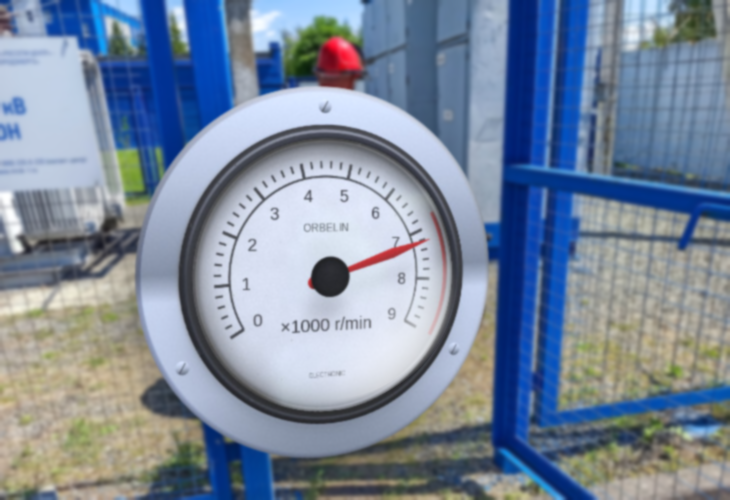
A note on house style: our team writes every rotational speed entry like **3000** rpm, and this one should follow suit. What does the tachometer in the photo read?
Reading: **7200** rpm
